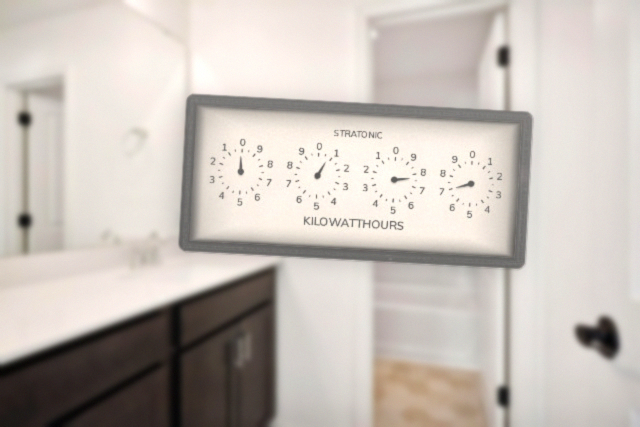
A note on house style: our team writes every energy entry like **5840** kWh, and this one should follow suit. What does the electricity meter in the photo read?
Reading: **77** kWh
